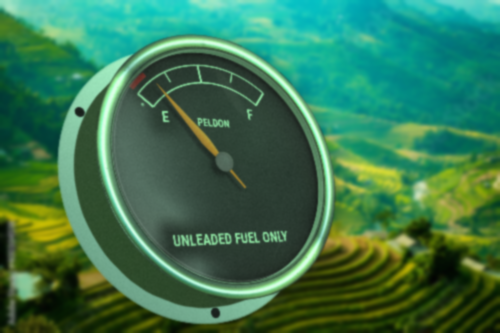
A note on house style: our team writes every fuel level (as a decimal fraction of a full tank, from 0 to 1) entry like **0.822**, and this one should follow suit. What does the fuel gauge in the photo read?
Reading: **0.125**
